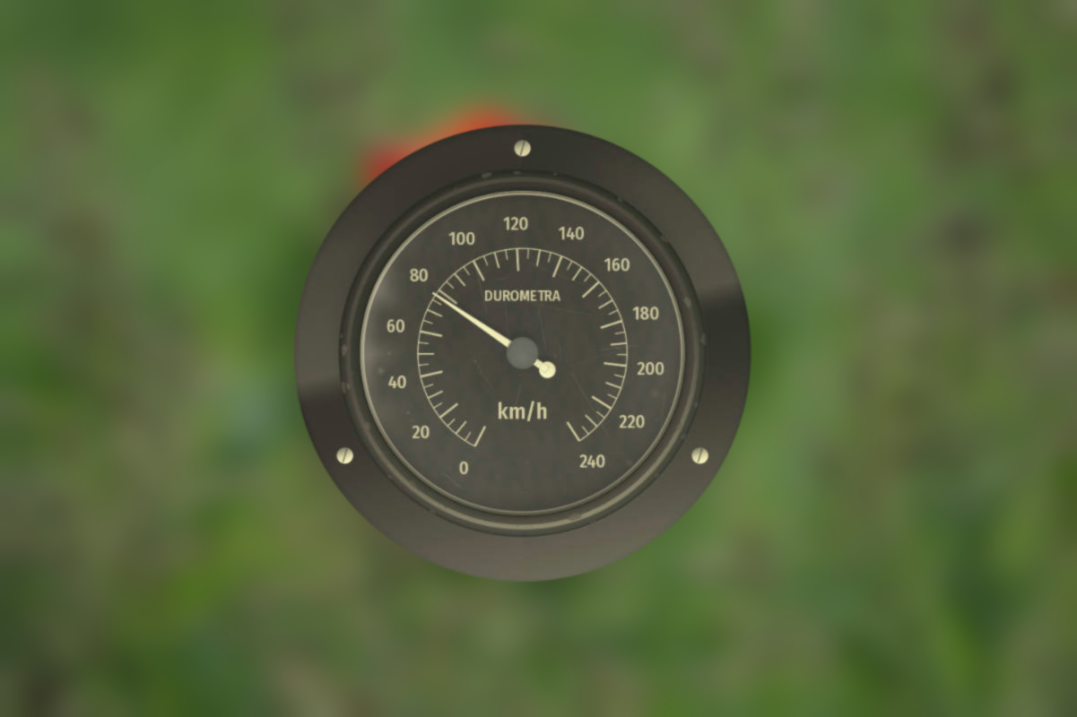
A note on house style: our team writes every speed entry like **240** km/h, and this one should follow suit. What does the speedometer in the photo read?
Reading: **77.5** km/h
